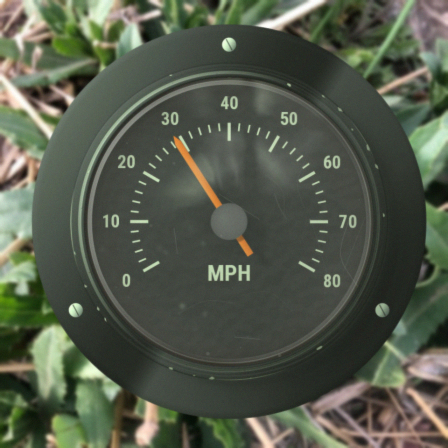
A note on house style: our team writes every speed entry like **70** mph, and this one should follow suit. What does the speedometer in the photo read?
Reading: **29** mph
